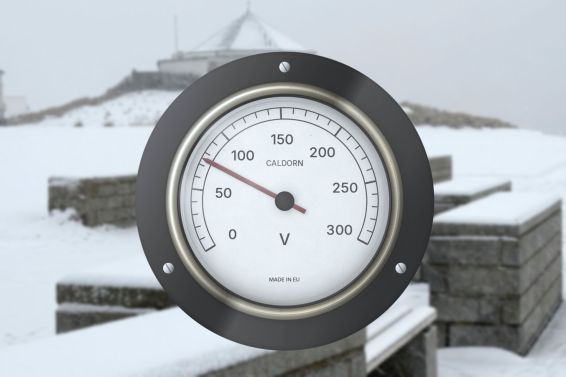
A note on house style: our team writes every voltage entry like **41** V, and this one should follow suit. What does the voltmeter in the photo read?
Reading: **75** V
